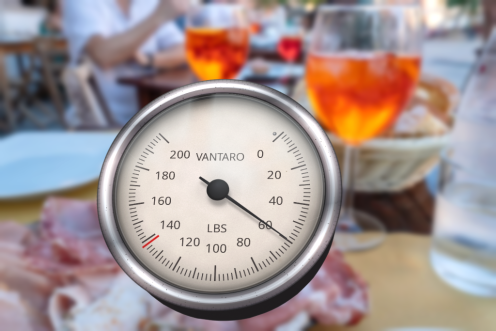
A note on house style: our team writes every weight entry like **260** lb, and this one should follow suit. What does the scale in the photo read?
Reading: **60** lb
